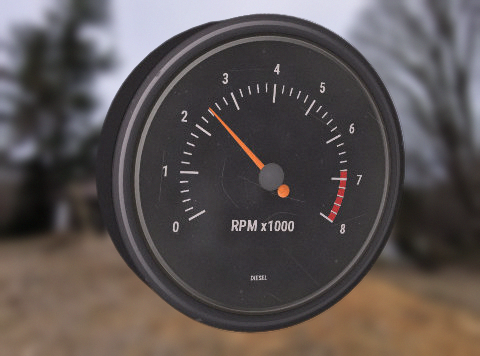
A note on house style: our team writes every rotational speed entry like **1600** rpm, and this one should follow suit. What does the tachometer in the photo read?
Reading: **2400** rpm
